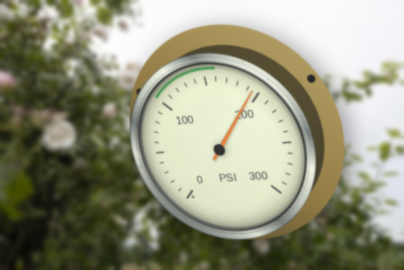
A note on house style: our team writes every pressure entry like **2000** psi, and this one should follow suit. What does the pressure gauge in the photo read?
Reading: **195** psi
